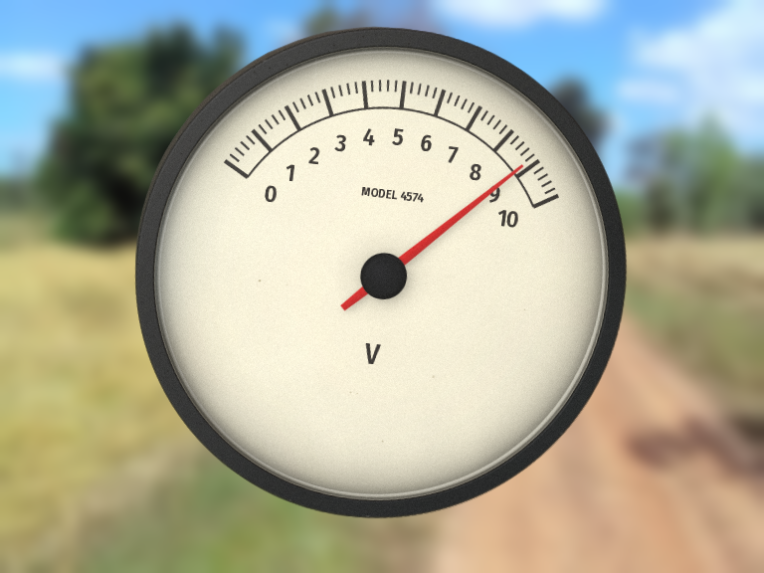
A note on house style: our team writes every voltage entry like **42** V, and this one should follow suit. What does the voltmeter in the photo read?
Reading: **8.8** V
